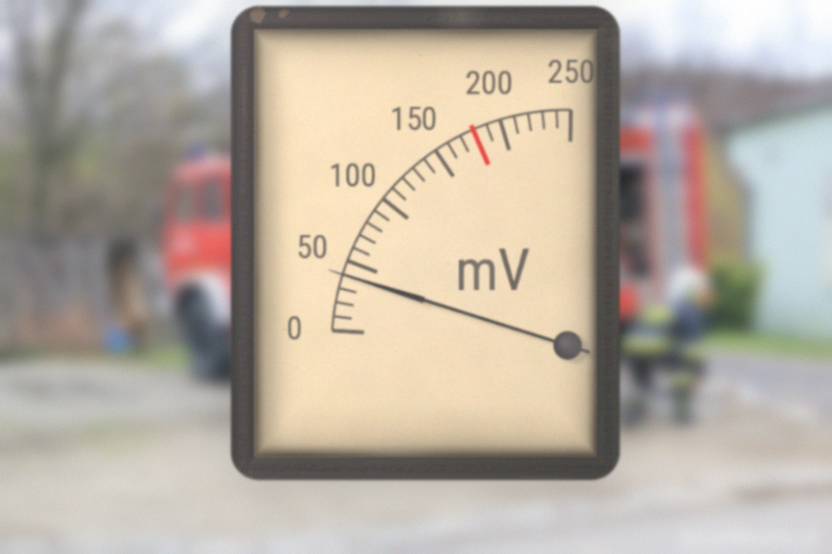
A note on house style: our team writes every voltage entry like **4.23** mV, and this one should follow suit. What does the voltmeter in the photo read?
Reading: **40** mV
